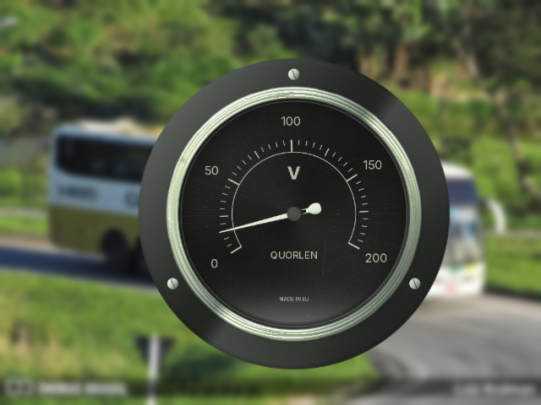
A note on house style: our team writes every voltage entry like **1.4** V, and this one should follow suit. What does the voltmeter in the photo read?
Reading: **15** V
